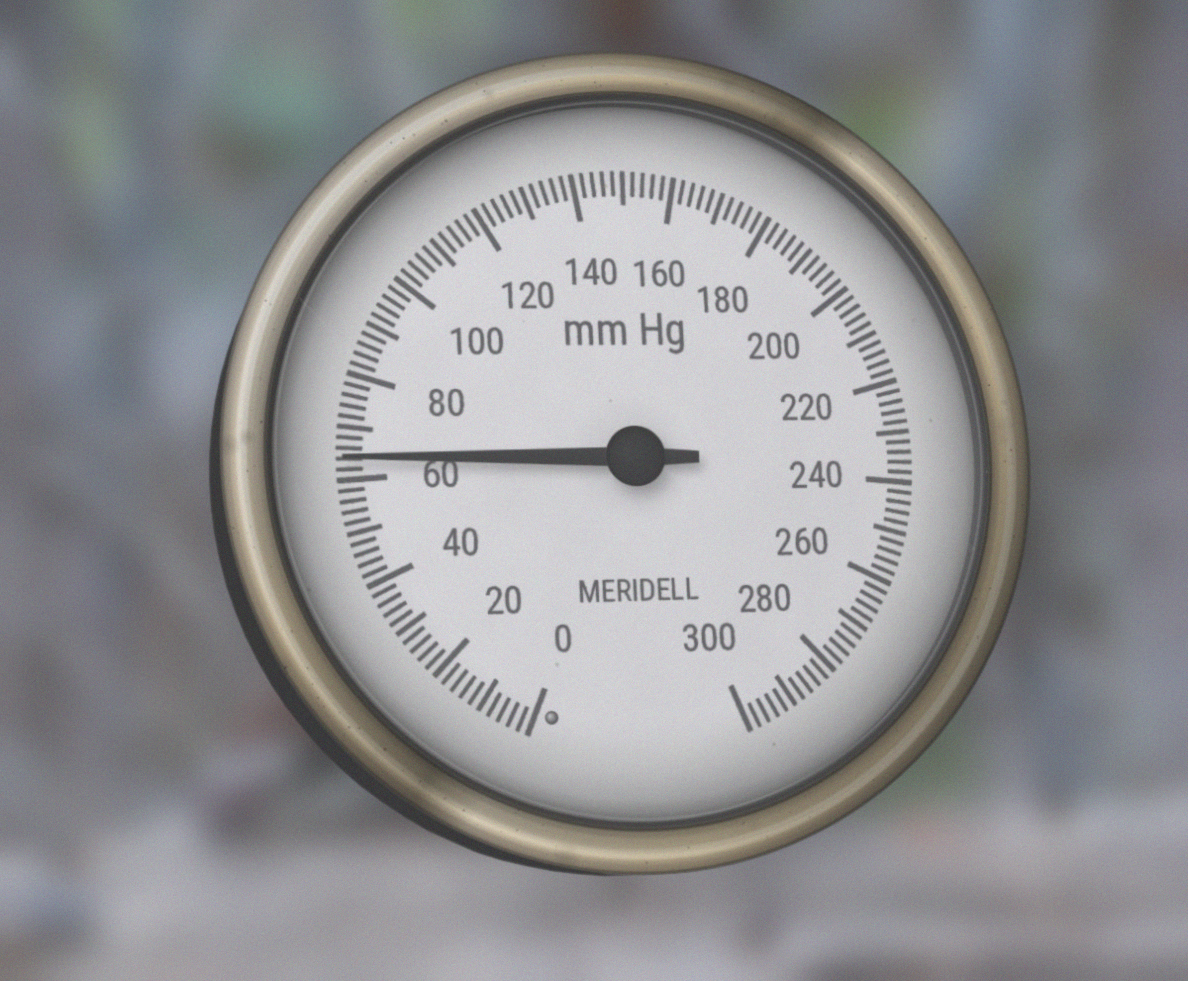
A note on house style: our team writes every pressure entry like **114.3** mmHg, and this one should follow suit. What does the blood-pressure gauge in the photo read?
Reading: **64** mmHg
